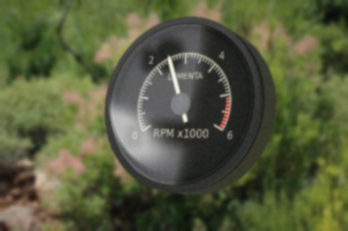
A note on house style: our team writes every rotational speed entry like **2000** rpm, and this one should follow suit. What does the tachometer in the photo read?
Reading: **2500** rpm
